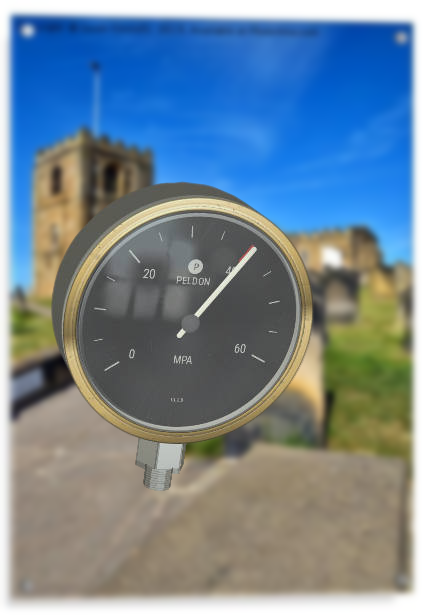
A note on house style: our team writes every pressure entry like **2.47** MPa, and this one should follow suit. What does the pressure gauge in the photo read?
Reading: **40** MPa
